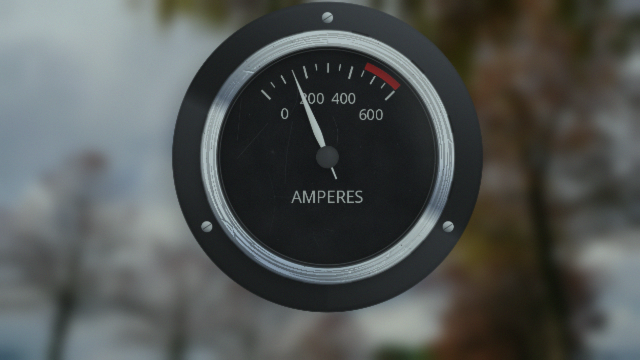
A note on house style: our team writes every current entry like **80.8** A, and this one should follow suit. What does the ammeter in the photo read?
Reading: **150** A
